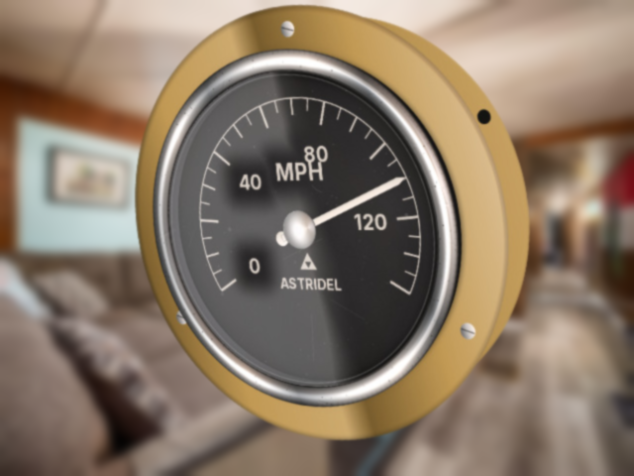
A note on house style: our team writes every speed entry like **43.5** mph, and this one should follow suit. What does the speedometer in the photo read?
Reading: **110** mph
